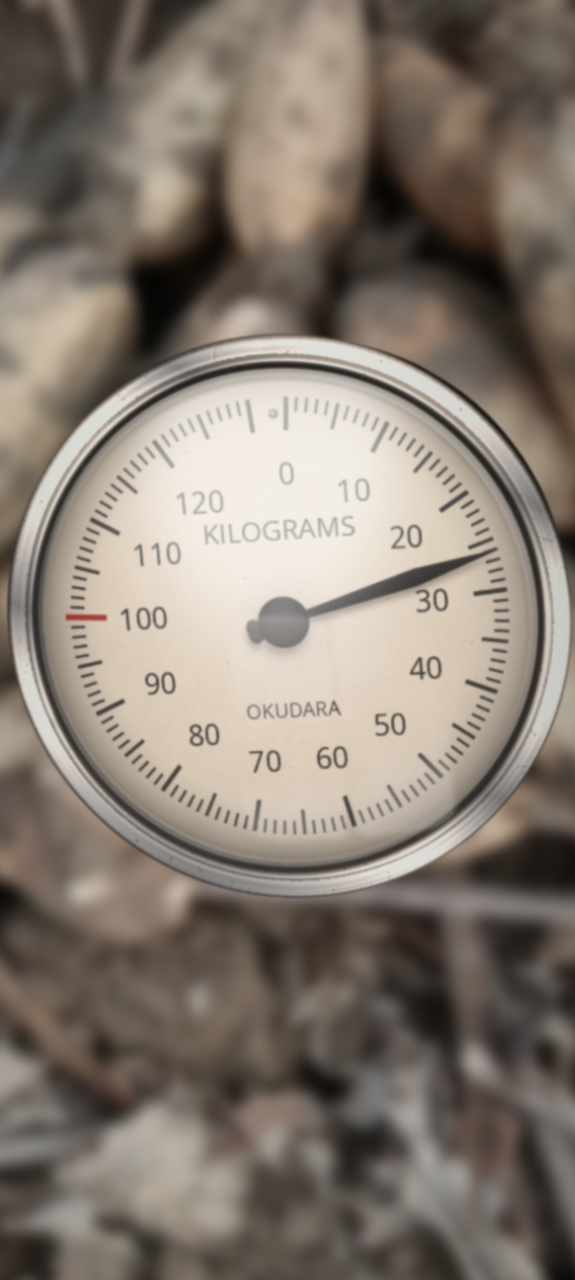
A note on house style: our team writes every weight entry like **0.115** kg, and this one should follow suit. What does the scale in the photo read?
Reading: **26** kg
